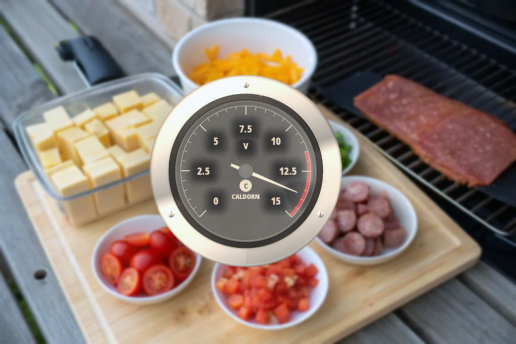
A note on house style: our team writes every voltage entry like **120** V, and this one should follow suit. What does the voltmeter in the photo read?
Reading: **13.75** V
